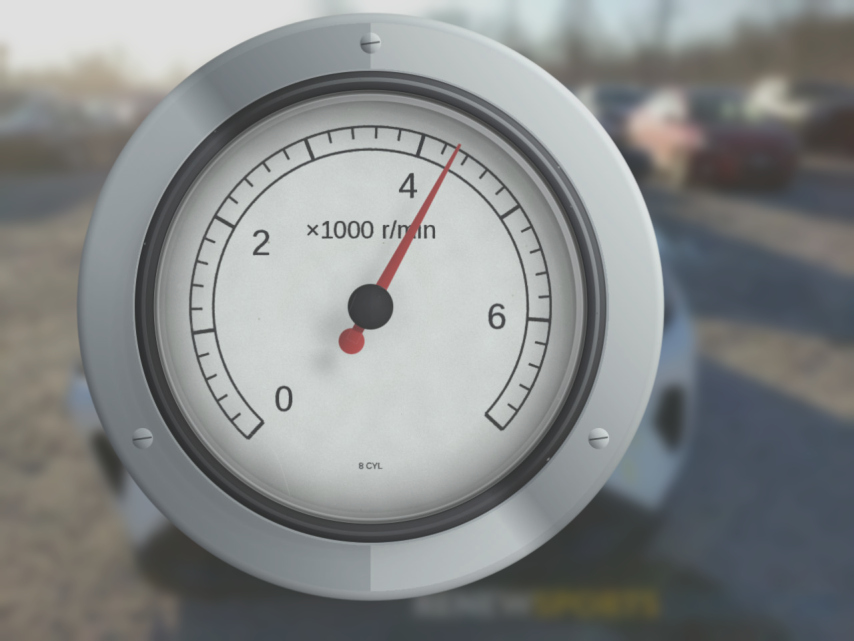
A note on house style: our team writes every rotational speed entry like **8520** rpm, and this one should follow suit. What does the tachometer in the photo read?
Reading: **4300** rpm
